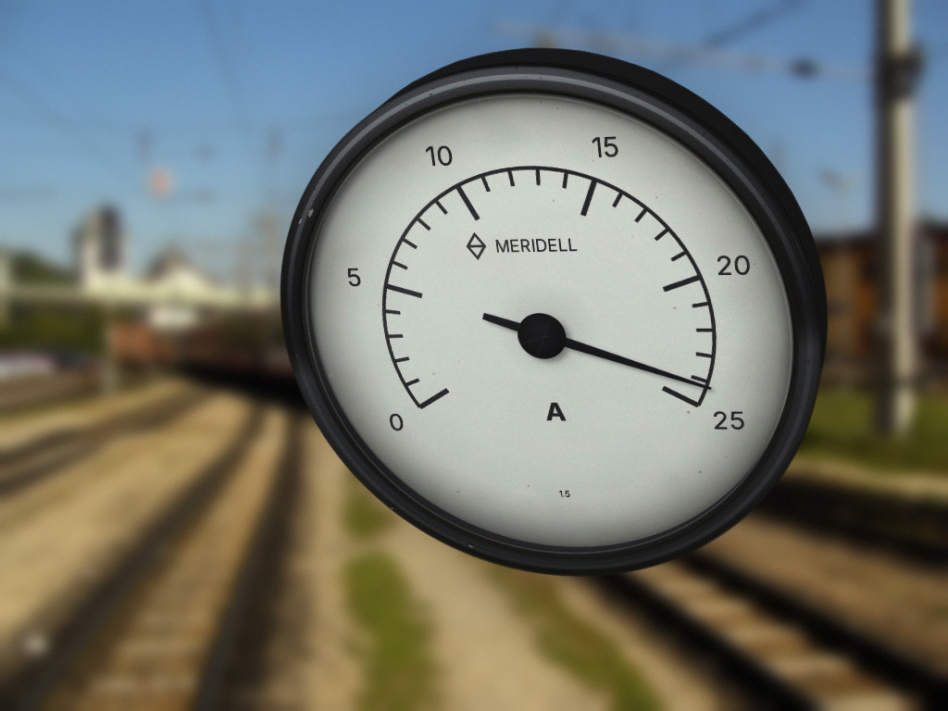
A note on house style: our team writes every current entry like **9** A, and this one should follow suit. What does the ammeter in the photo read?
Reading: **24** A
